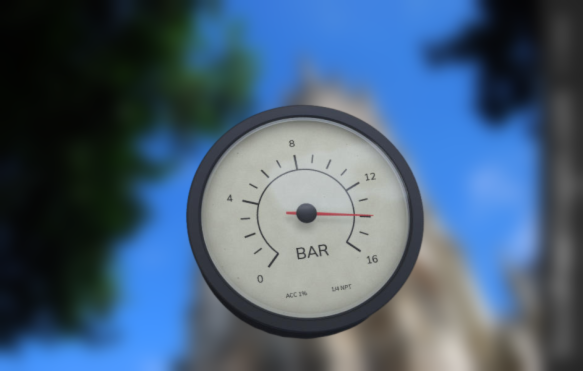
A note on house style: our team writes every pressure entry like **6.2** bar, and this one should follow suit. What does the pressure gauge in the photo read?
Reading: **14** bar
